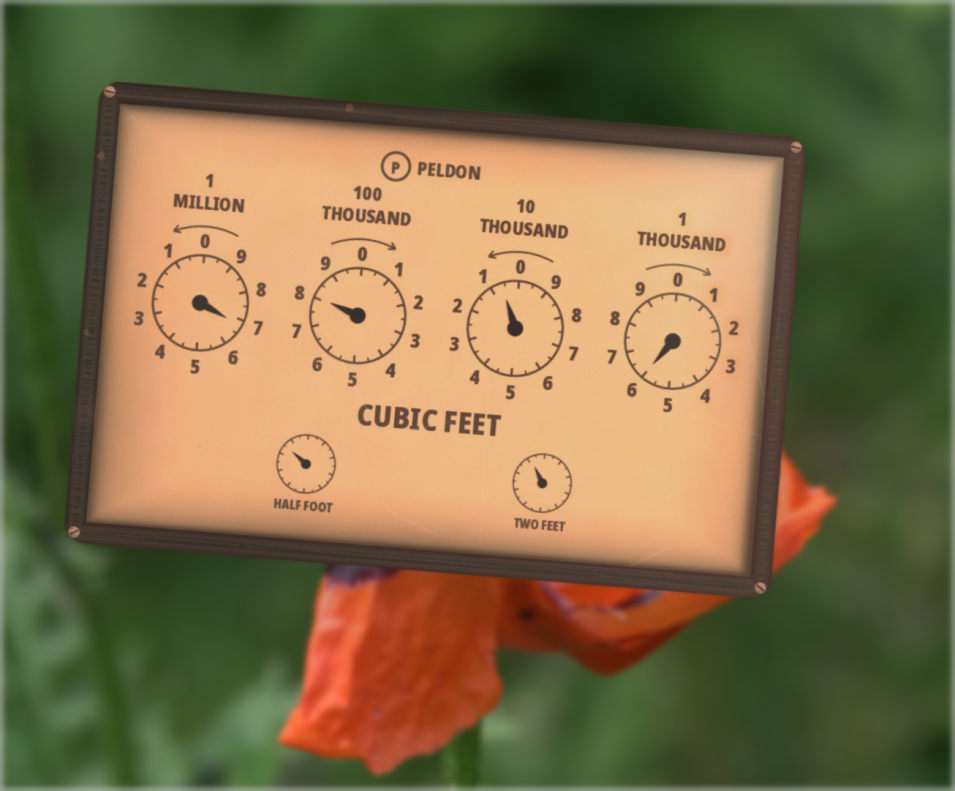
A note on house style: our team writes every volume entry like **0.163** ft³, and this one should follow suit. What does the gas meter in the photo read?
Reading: **680600** ft³
